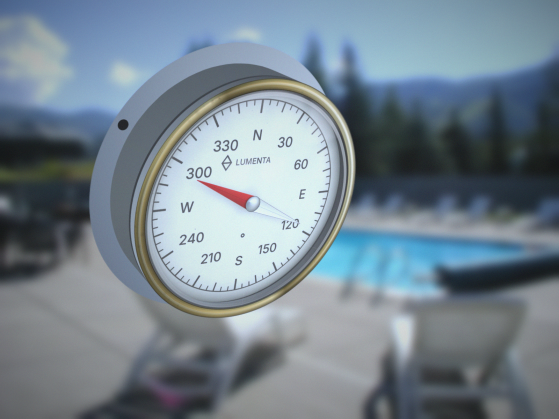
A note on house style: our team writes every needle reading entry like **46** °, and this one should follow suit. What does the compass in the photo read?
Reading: **295** °
